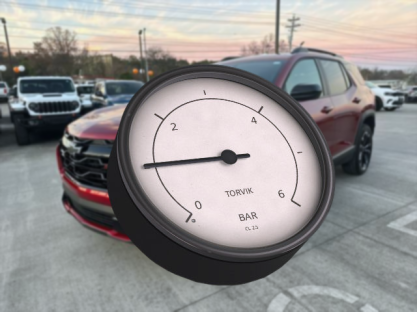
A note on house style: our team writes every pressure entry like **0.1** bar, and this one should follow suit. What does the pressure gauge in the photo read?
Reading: **1** bar
